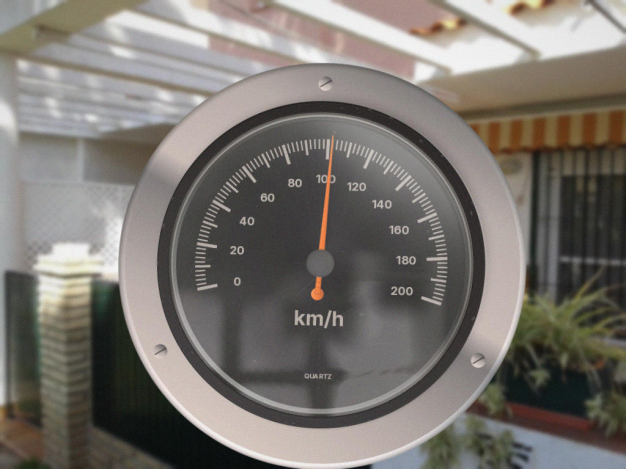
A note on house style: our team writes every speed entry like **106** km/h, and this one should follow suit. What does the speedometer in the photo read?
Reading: **102** km/h
